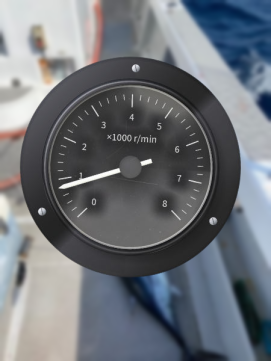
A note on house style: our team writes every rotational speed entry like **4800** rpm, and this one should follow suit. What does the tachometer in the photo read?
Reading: **800** rpm
